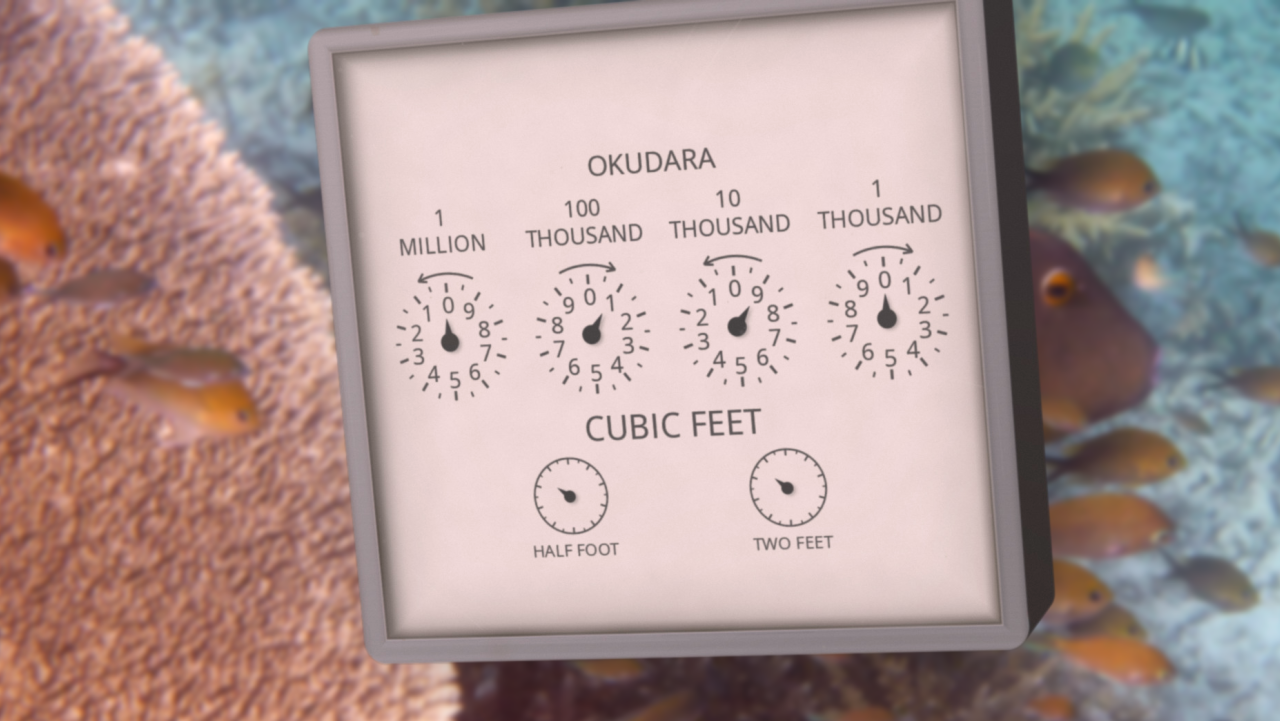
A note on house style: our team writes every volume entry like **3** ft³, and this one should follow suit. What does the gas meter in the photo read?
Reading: **9000** ft³
